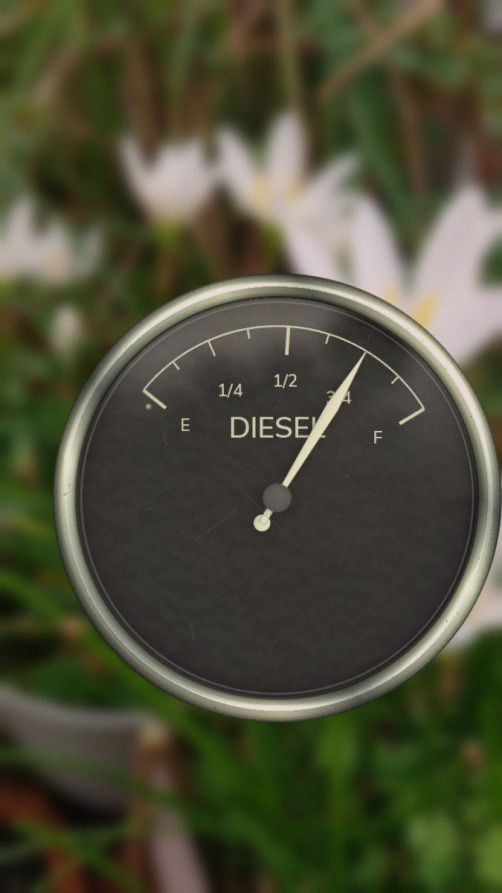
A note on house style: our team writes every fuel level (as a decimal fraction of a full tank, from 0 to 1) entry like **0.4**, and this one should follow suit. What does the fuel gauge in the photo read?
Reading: **0.75**
